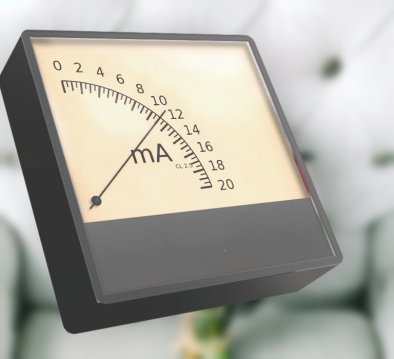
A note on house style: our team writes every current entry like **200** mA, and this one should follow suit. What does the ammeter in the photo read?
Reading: **11** mA
